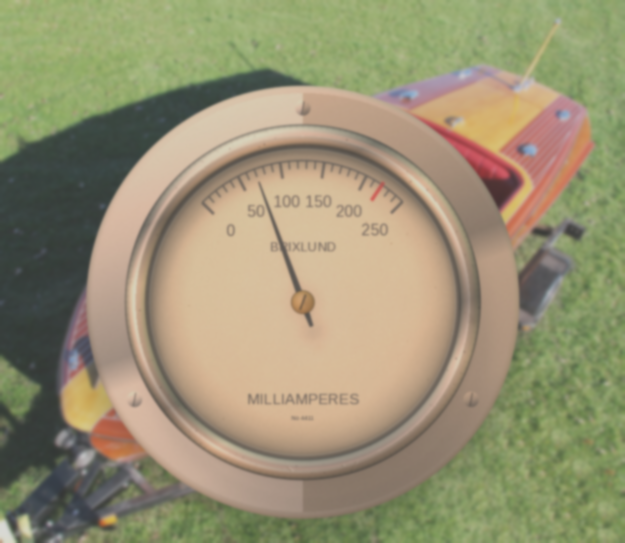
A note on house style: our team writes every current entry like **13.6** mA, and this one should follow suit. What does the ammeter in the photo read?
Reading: **70** mA
